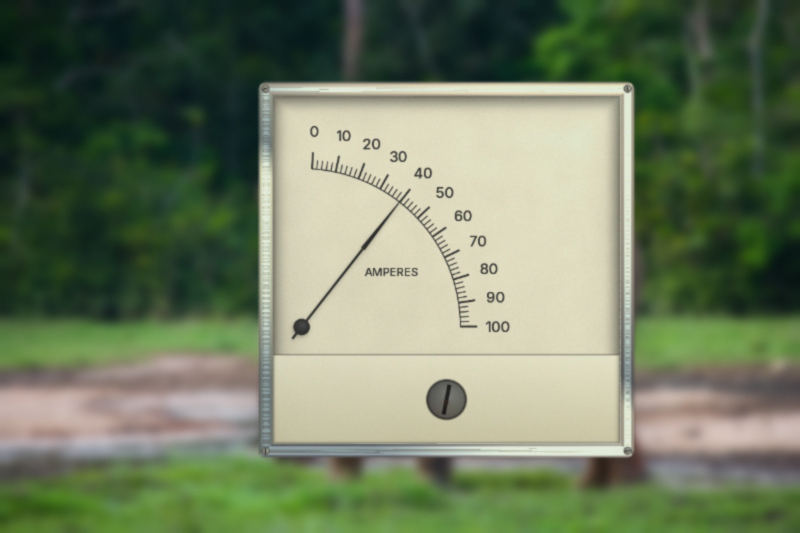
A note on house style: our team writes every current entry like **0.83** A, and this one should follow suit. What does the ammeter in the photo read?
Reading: **40** A
